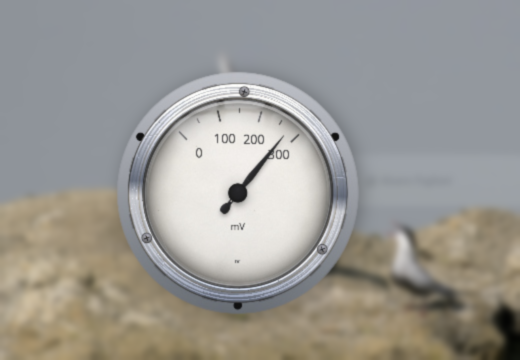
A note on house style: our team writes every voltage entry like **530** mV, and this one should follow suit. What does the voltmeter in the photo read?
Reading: **275** mV
